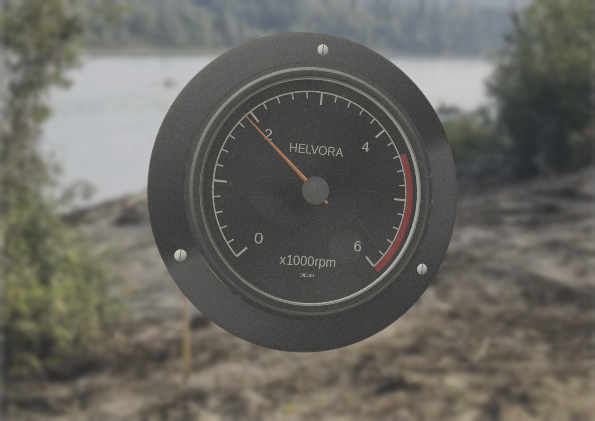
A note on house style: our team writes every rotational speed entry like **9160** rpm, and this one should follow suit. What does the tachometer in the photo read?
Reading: **1900** rpm
